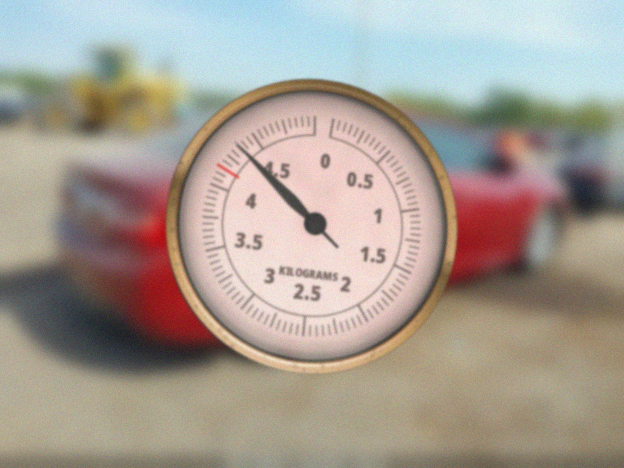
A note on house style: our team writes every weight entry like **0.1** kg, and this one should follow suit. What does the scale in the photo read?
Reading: **4.35** kg
